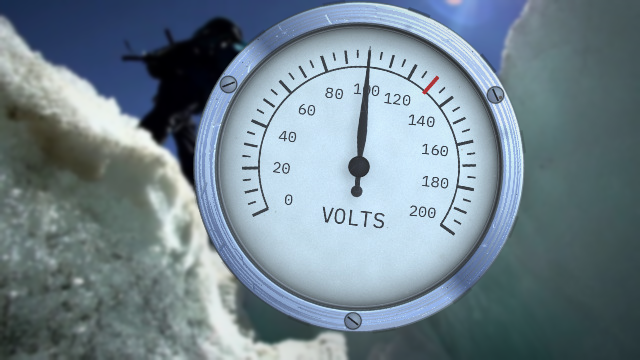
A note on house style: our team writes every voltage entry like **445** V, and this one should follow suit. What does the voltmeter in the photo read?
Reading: **100** V
